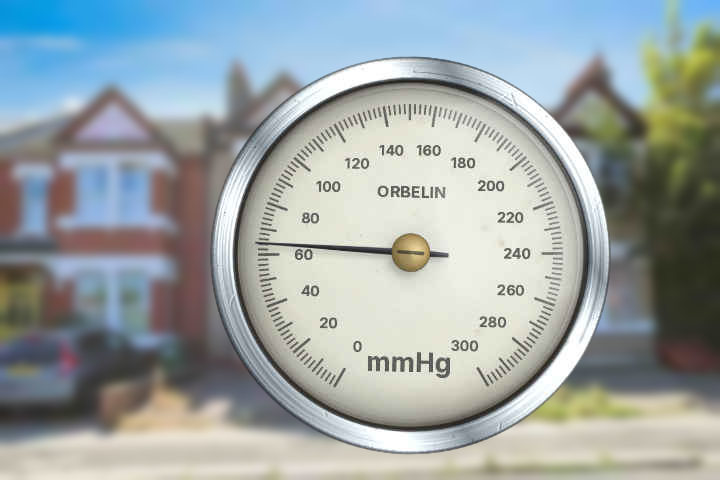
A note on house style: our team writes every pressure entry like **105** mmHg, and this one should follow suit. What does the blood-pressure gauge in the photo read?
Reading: **64** mmHg
